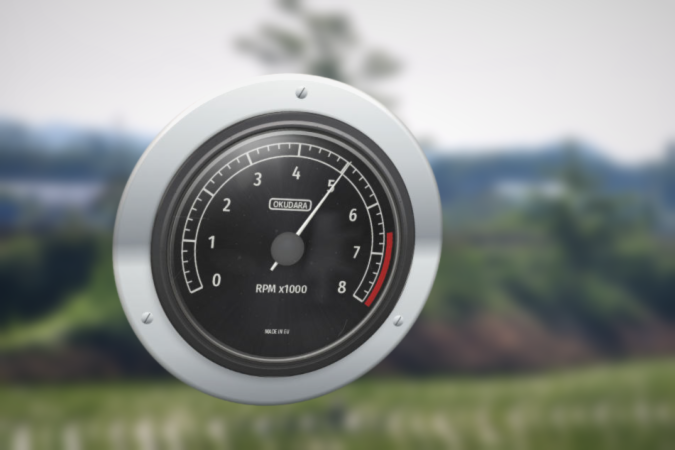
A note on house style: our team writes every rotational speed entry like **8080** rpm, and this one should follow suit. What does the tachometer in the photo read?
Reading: **5000** rpm
